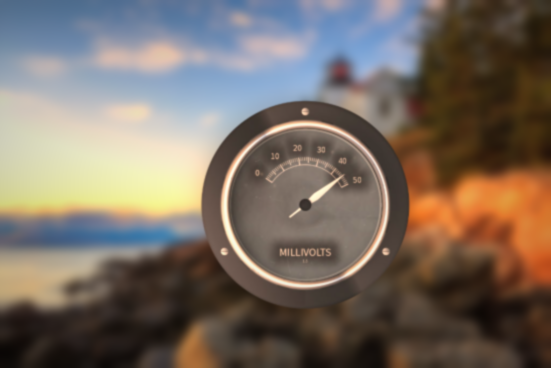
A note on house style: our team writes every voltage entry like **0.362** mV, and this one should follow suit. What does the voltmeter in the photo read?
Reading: **45** mV
